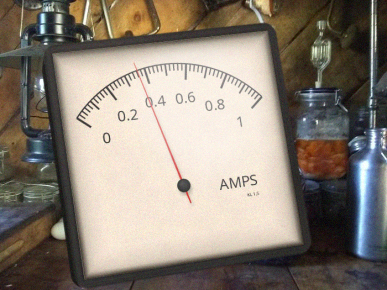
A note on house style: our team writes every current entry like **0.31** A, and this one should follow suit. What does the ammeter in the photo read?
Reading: **0.36** A
